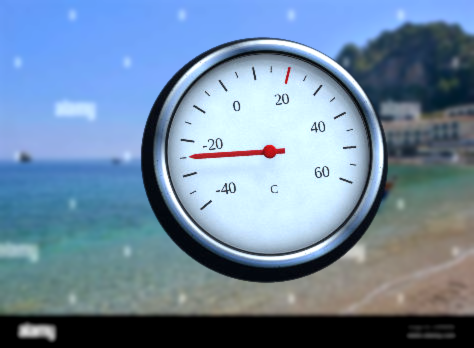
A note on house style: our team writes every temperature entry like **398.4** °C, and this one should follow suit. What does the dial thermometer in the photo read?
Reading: **-25** °C
